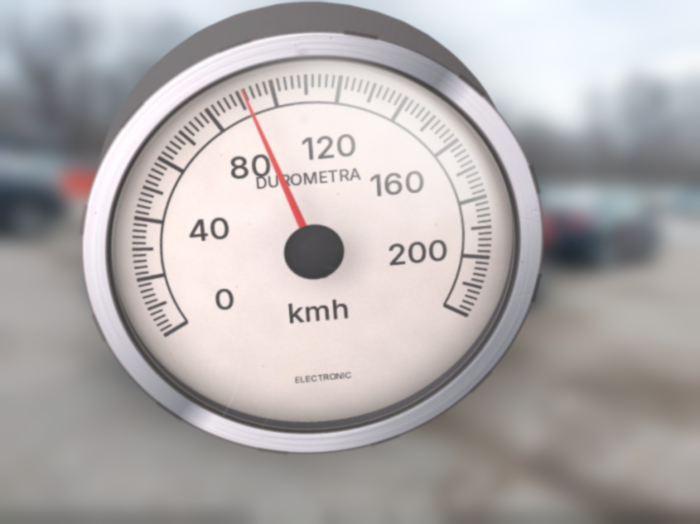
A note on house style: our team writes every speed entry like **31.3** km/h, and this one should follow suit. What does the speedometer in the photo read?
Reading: **92** km/h
